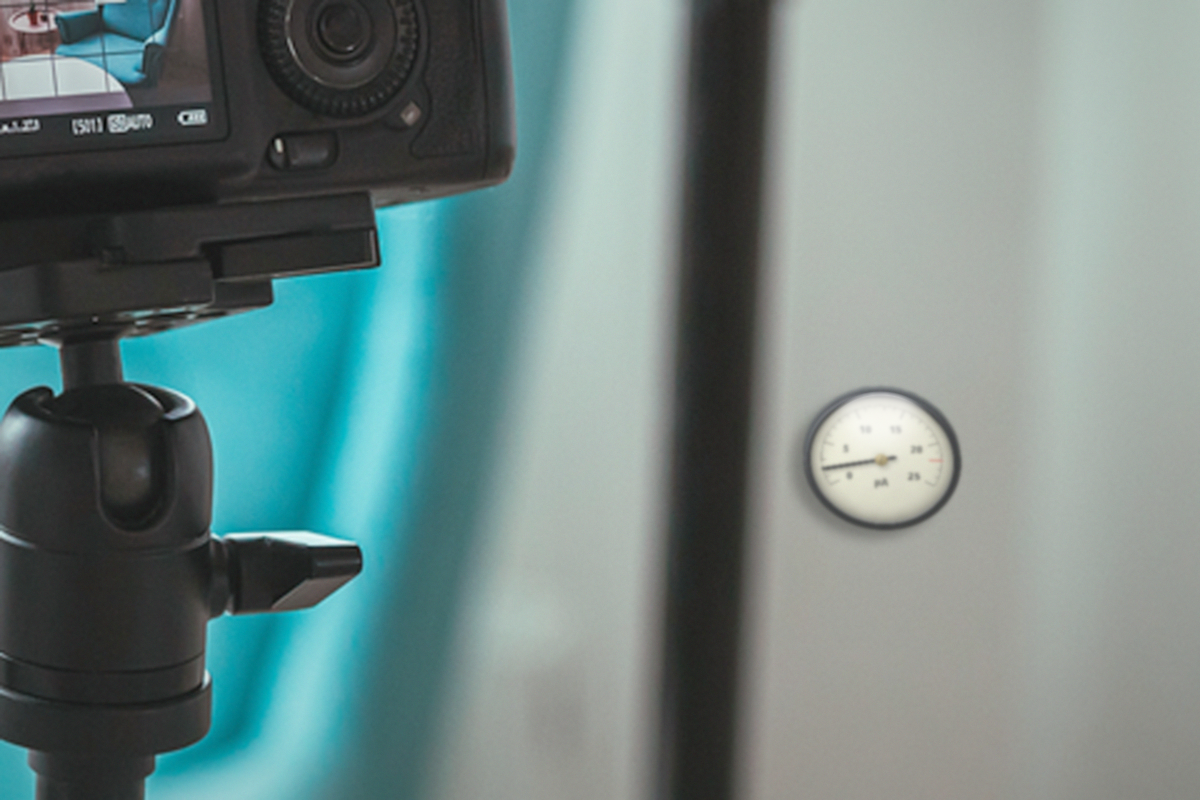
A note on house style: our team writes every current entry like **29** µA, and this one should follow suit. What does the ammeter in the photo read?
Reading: **2** µA
